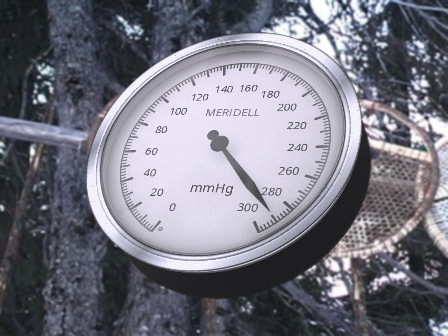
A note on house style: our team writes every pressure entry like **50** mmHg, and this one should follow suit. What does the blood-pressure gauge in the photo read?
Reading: **290** mmHg
